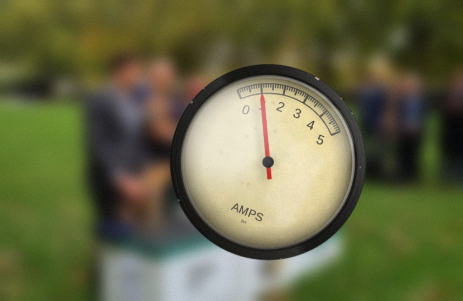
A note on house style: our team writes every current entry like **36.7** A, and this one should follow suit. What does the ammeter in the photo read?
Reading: **1** A
